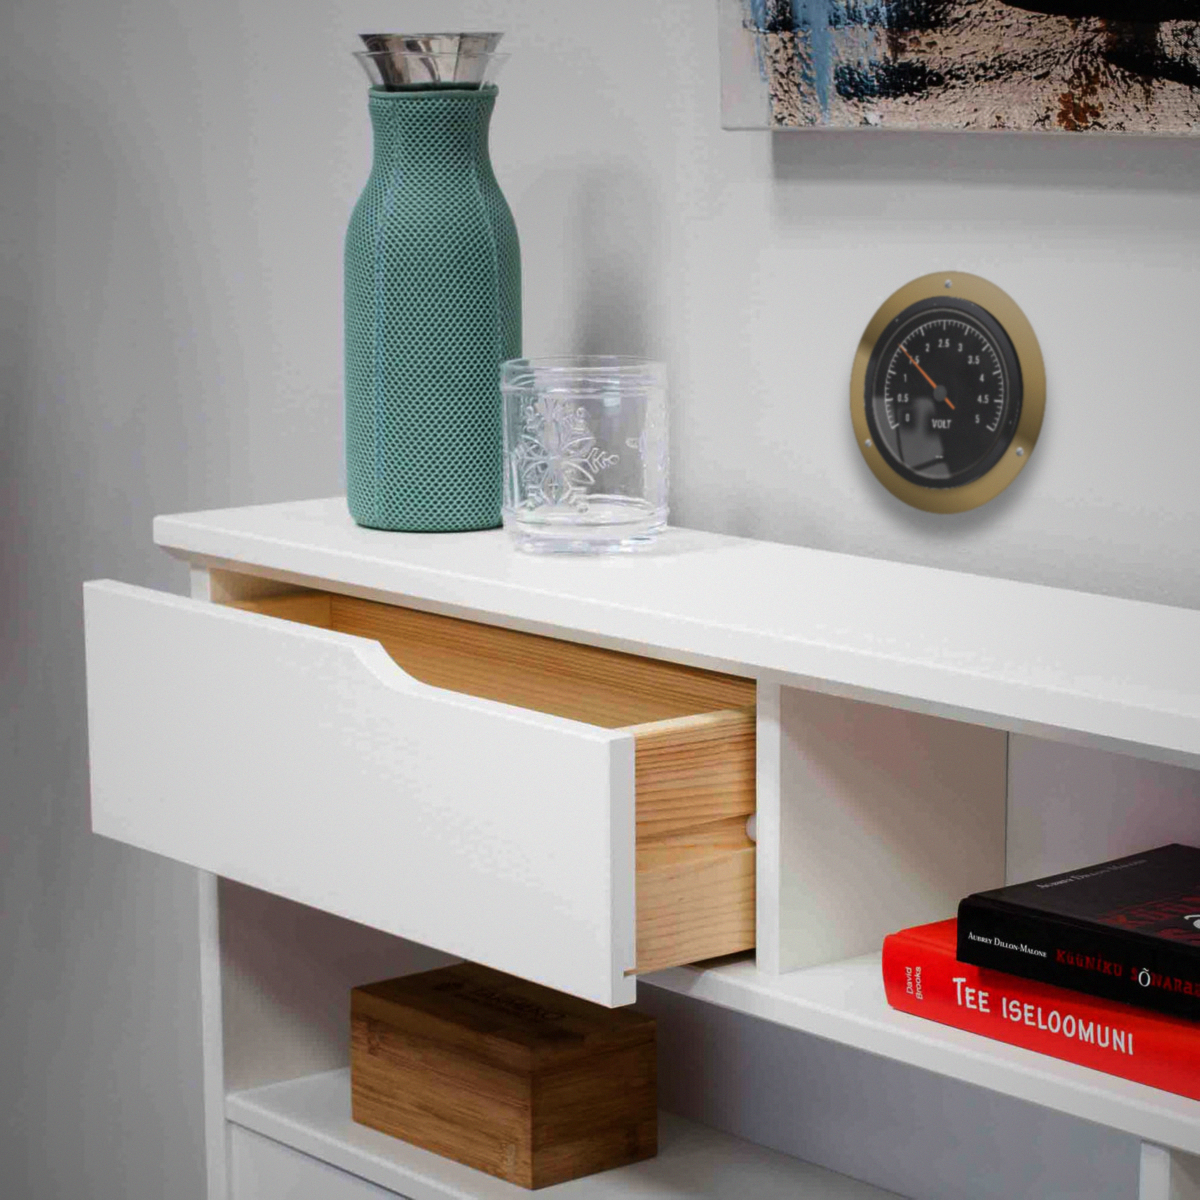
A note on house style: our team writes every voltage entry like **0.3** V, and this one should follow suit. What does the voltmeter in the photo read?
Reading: **1.5** V
